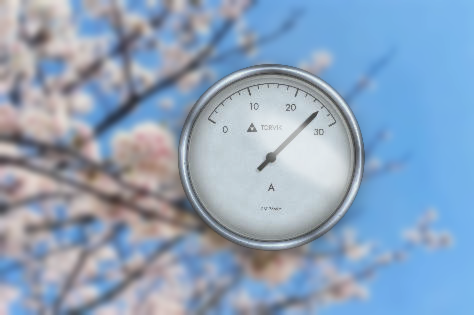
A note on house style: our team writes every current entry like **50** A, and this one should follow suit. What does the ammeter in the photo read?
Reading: **26** A
